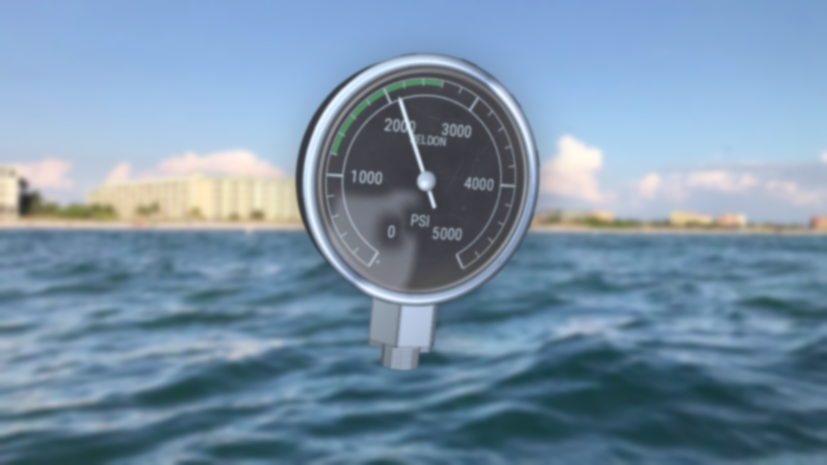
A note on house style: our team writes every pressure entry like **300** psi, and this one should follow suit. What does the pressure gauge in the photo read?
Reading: **2100** psi
